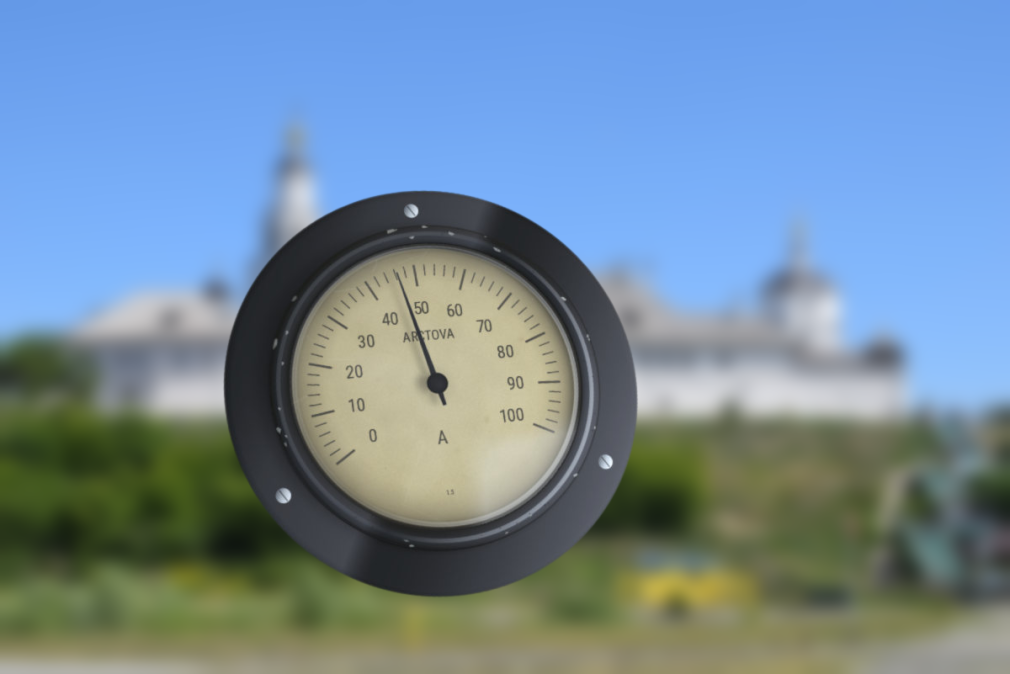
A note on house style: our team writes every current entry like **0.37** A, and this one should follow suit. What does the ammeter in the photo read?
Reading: **46** A
